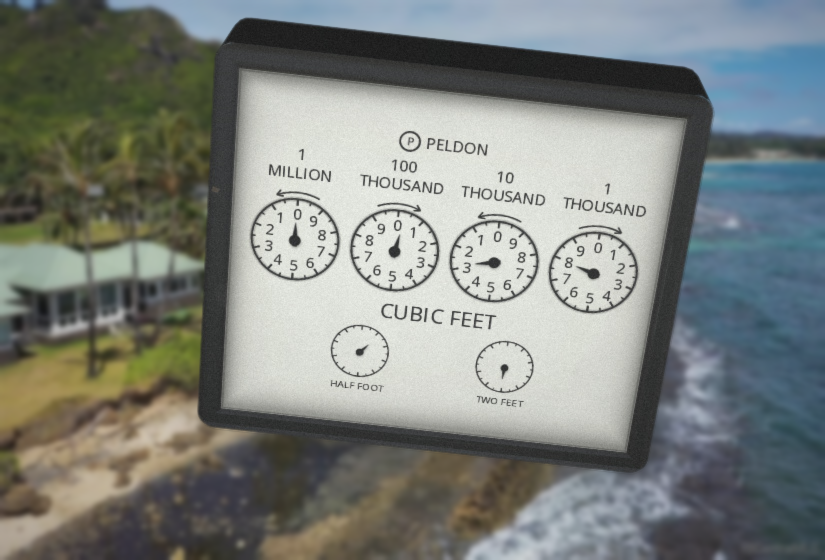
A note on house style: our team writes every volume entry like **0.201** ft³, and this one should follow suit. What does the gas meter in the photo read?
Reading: **2800** ft³
